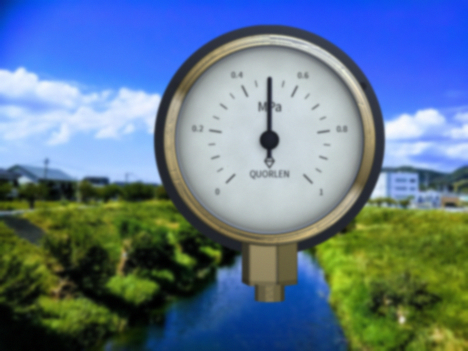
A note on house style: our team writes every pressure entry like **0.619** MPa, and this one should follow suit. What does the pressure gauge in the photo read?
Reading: **0.5** MPa
